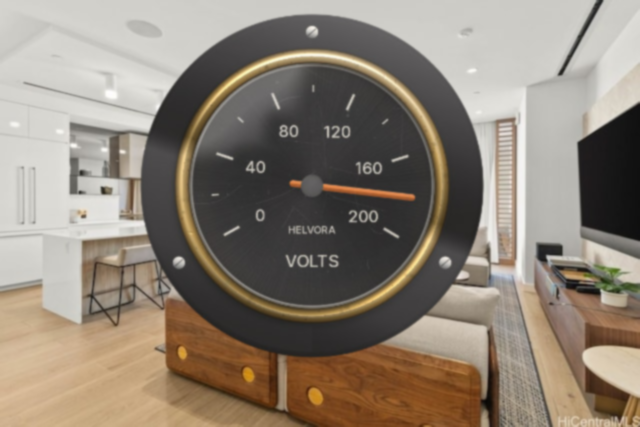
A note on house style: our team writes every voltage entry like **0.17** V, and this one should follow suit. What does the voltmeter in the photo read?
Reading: **180** V
